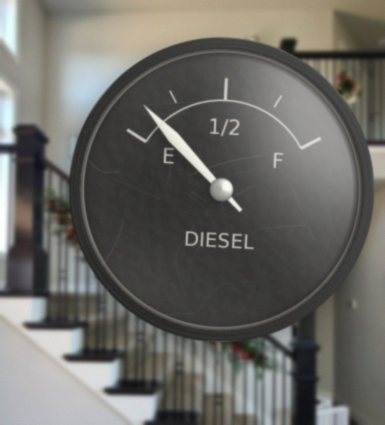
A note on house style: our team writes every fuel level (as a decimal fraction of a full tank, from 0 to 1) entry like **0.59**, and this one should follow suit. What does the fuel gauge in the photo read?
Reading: **0.125**
